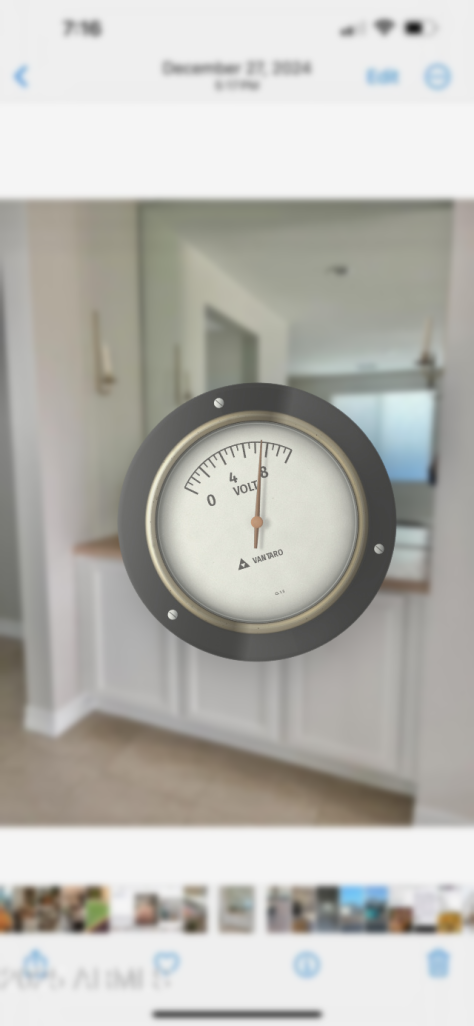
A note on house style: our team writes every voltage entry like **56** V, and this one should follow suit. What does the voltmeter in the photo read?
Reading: **7.5** V
